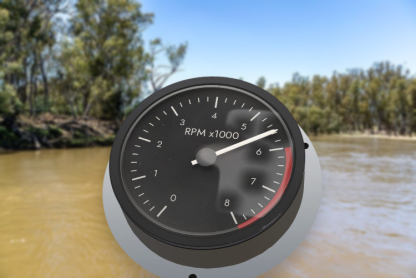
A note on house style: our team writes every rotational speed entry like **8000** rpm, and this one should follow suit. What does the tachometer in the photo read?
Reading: **5600** rpm
